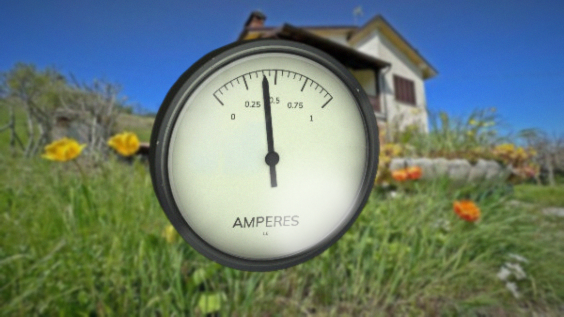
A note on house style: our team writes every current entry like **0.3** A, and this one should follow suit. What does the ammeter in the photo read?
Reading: **0.4** A
